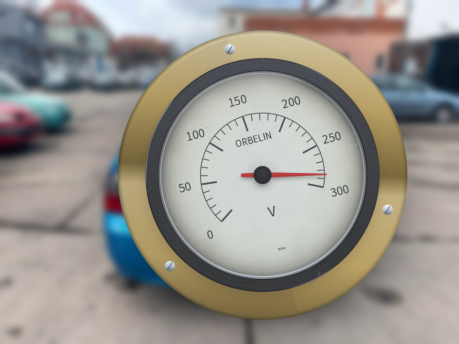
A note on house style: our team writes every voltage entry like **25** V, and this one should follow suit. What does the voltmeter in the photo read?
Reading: **285** V
